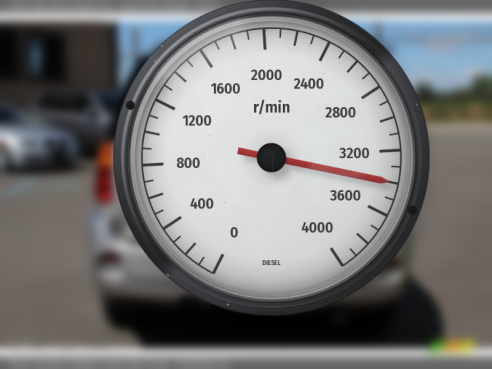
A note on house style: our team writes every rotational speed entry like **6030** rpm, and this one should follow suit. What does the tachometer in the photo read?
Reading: **3400** rpm
